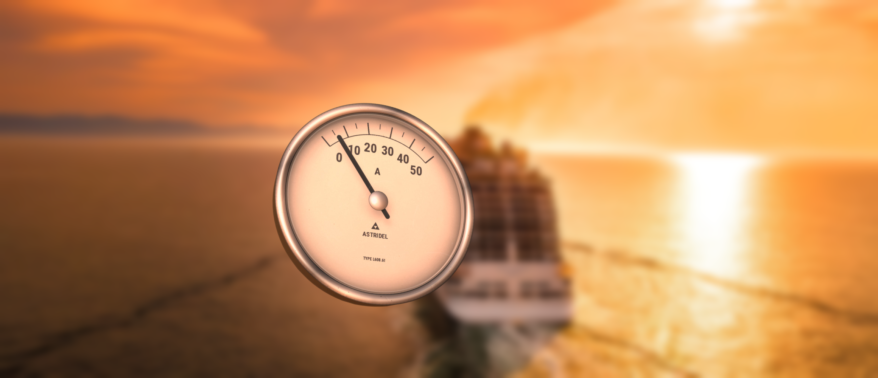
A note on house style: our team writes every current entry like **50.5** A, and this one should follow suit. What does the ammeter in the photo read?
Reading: **5** A
